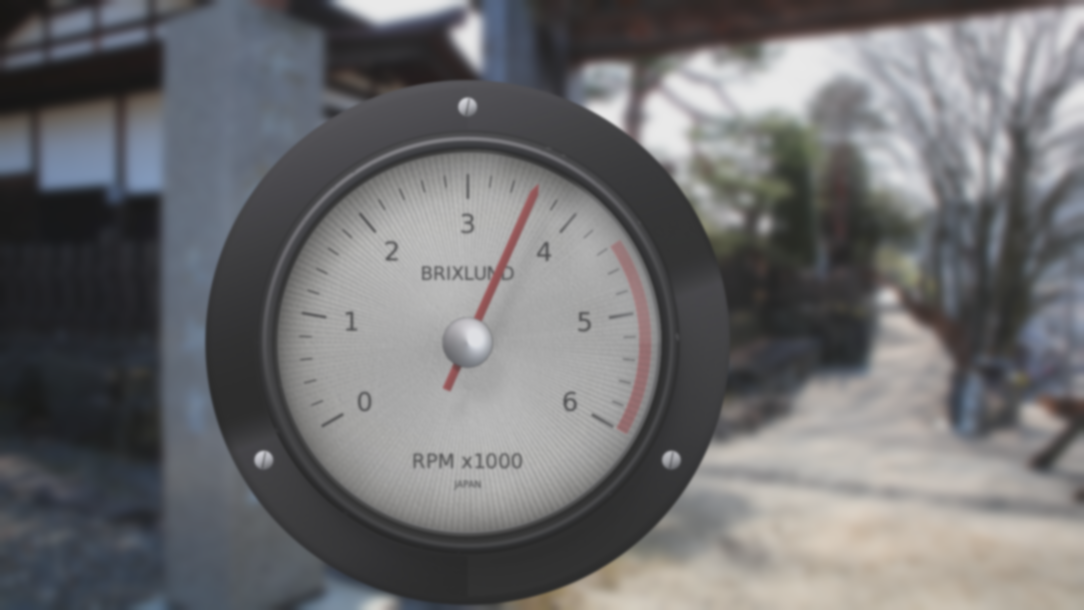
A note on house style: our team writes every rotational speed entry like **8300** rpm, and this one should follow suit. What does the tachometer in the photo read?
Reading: **3600** rpm
